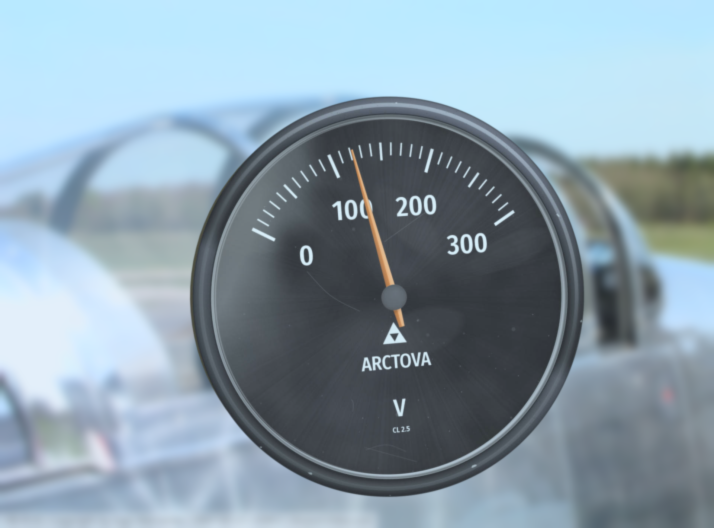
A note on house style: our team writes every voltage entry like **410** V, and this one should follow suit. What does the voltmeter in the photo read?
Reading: **120** V
